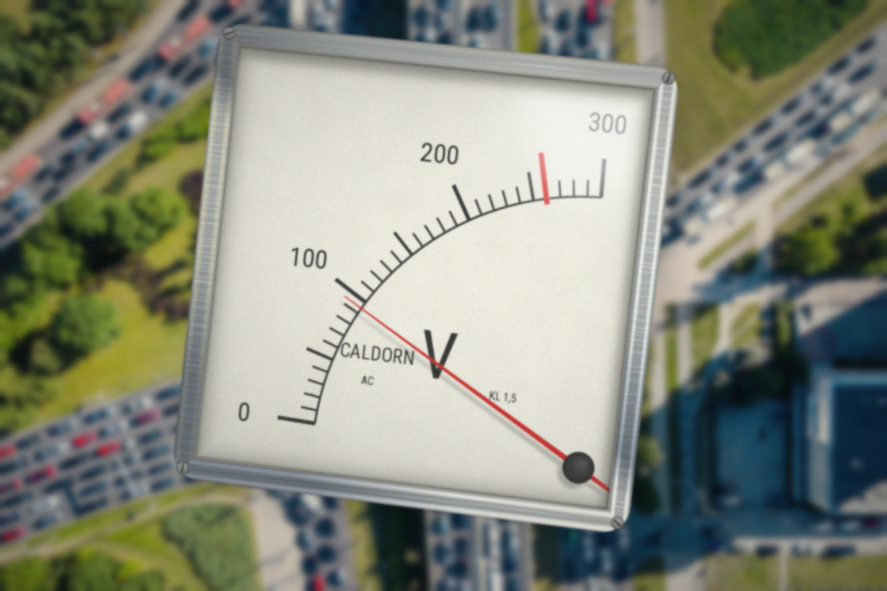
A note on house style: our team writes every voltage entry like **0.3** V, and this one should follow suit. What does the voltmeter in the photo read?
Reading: **95** V
